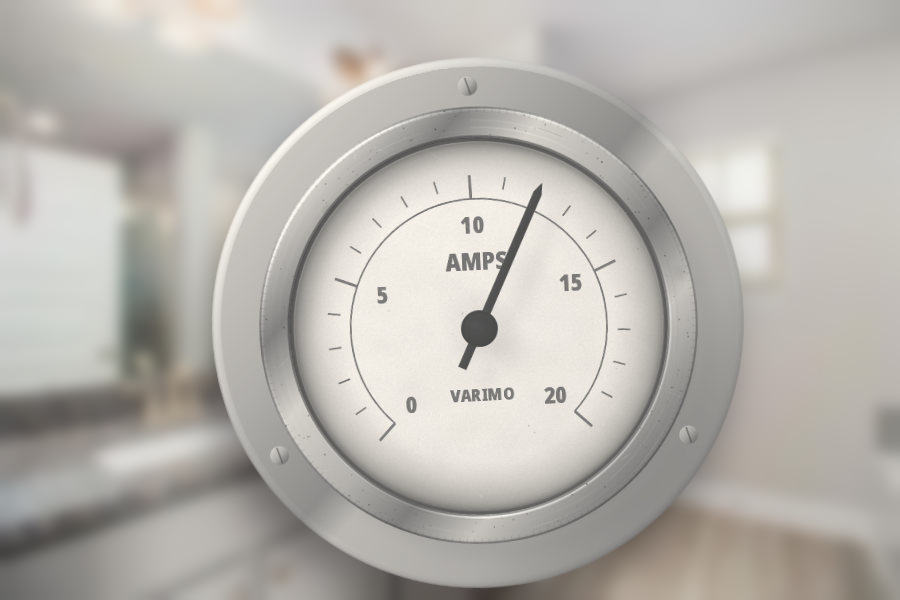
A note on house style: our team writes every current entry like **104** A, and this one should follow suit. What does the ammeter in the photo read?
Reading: **12** A
